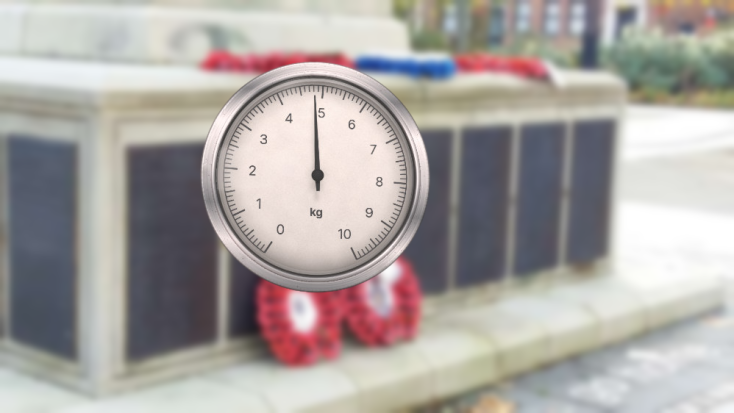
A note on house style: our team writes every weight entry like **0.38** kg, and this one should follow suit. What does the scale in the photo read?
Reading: **4.8** kg
